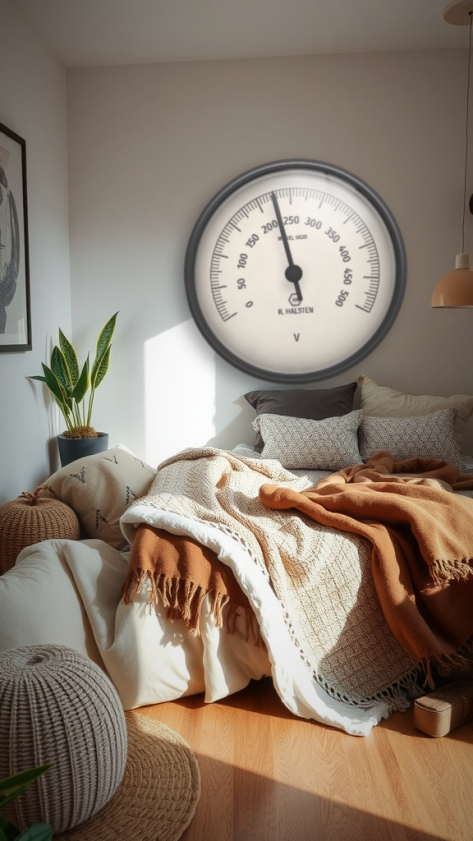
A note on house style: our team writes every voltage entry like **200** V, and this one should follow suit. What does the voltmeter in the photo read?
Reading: **225** V
